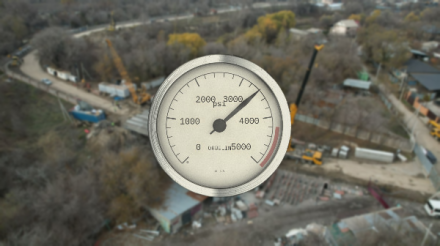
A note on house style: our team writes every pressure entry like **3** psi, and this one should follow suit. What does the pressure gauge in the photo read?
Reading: **3400** psi
